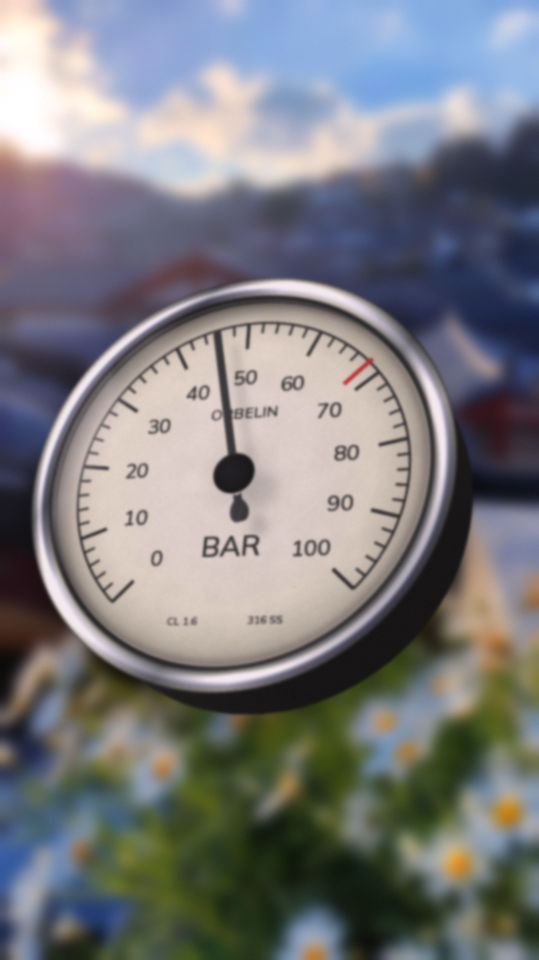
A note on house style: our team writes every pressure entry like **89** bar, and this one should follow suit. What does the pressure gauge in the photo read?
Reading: **46** bar
